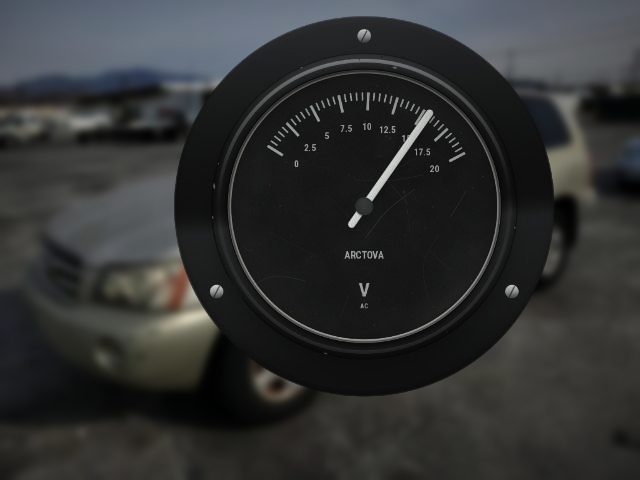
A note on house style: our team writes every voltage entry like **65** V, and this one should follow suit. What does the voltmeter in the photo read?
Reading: **15.5** V
